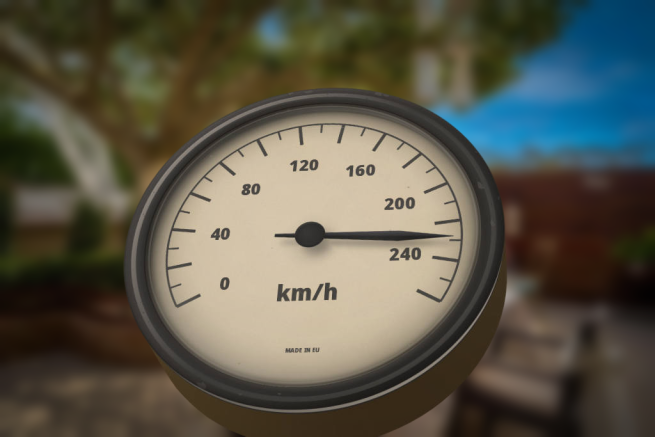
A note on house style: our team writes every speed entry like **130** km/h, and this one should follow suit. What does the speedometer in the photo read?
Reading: **230** km/h
